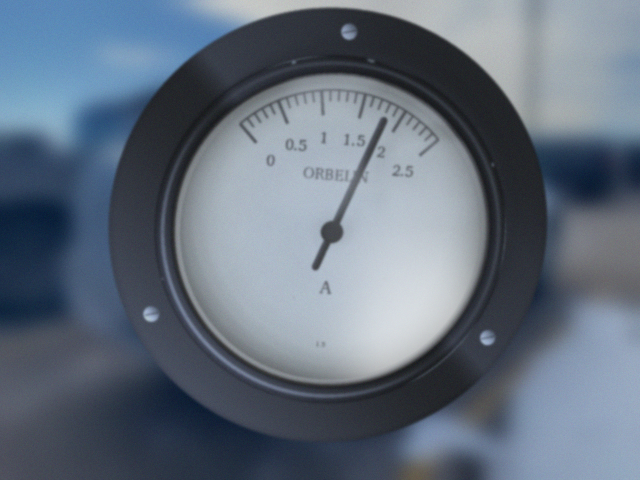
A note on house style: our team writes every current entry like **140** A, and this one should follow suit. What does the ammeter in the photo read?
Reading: **1.8** A
